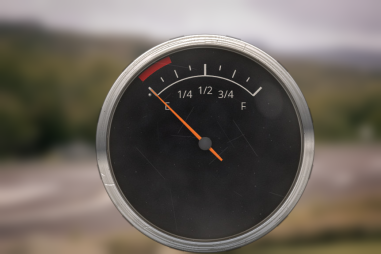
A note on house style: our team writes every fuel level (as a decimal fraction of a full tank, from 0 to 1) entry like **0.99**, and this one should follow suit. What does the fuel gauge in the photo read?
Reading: **0**
